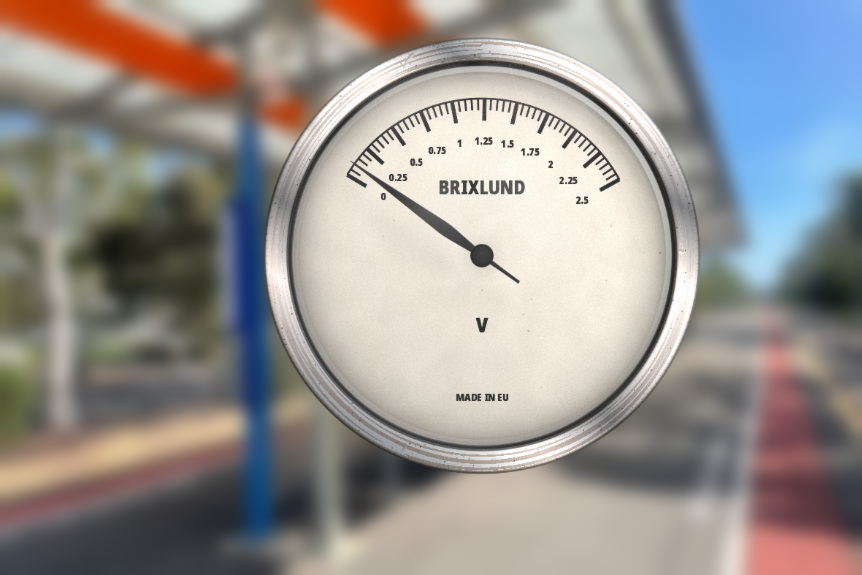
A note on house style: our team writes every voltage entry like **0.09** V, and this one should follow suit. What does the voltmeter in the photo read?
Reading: **0.1** V
